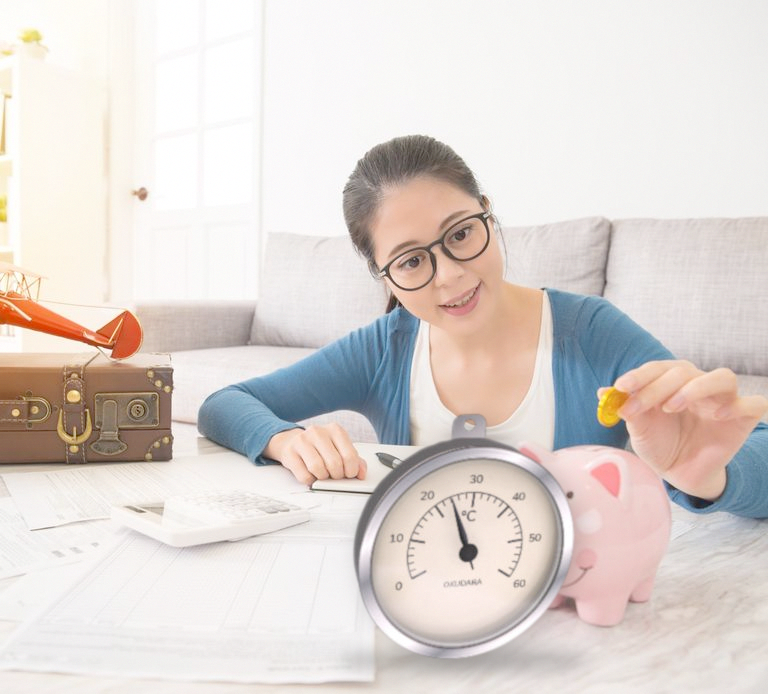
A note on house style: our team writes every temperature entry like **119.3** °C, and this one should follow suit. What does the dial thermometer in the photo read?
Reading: **24** °C
